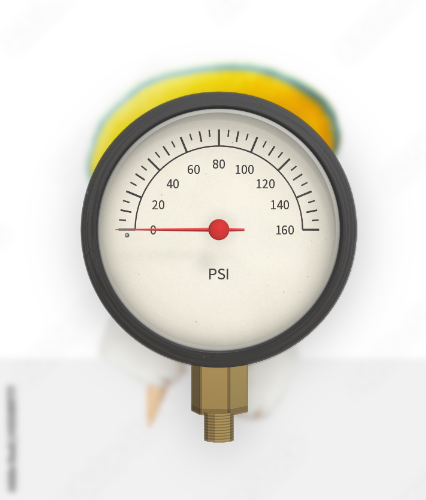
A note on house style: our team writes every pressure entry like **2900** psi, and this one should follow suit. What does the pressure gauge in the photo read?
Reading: **0** psi
